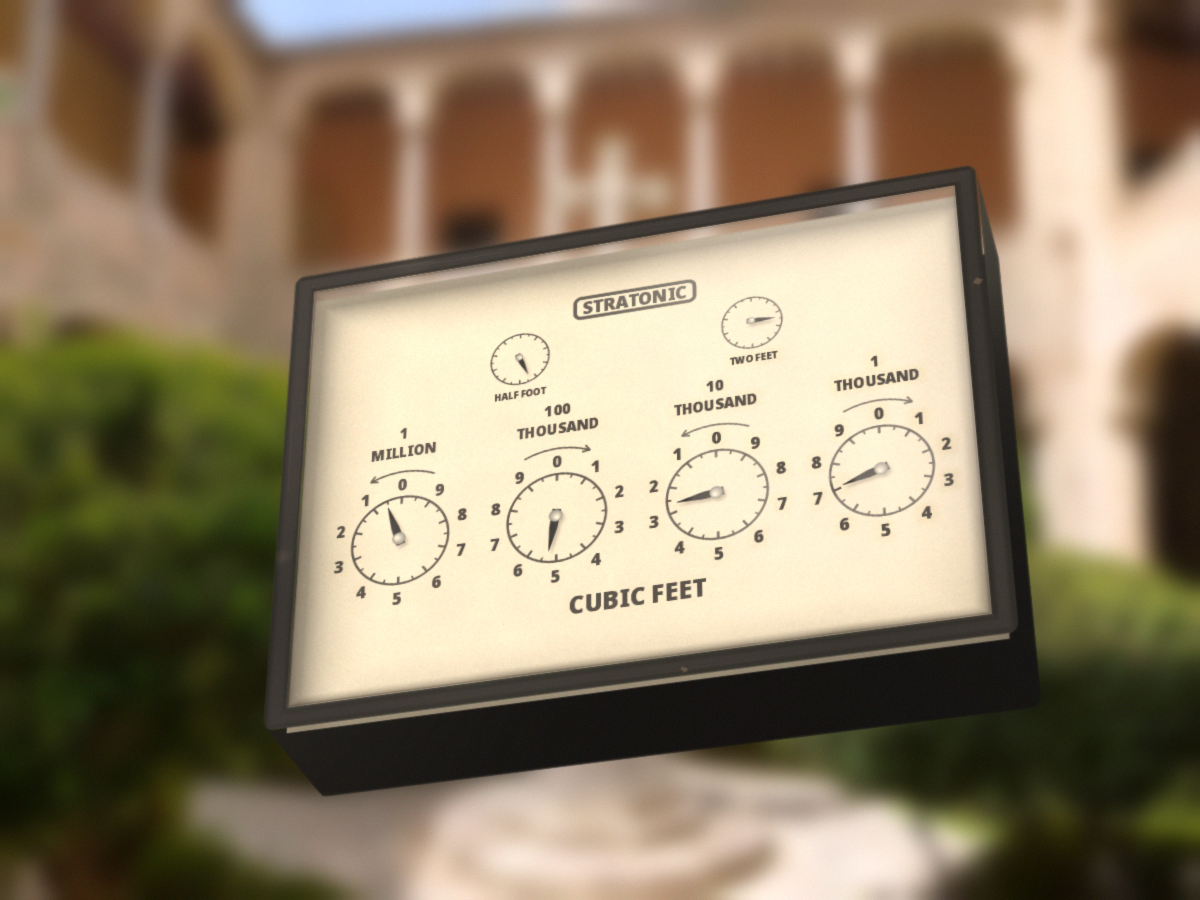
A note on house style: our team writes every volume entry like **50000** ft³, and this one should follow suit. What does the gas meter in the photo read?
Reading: **52700** ft³
